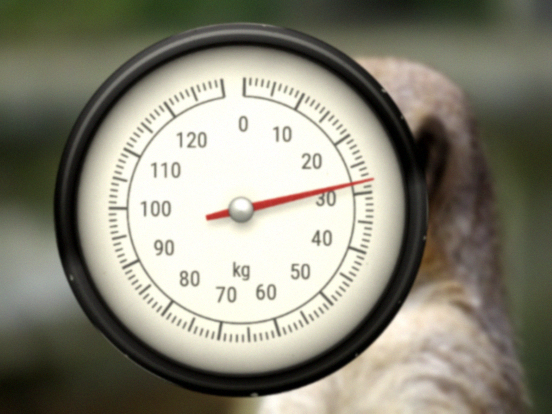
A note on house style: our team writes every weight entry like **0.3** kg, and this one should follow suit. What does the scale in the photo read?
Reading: **28** kg
